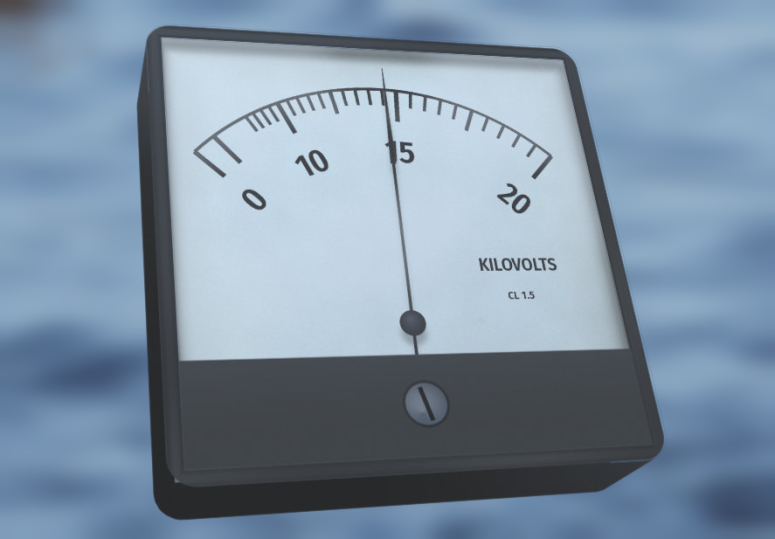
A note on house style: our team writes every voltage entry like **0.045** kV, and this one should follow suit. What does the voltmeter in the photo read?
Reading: **14.5** kV
